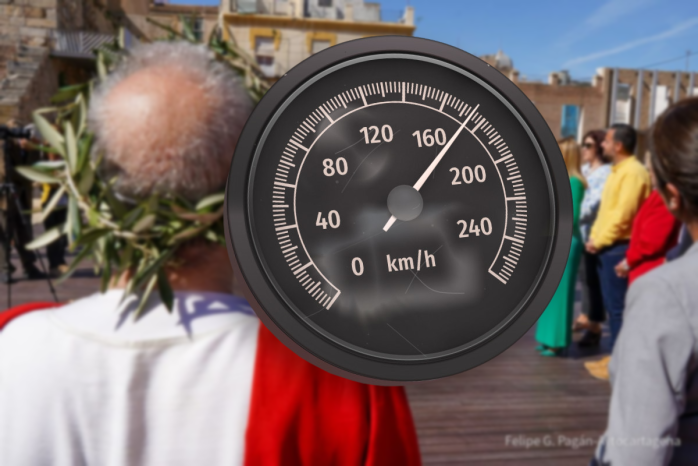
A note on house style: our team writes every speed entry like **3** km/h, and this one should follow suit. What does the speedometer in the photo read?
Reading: **174** km/h
